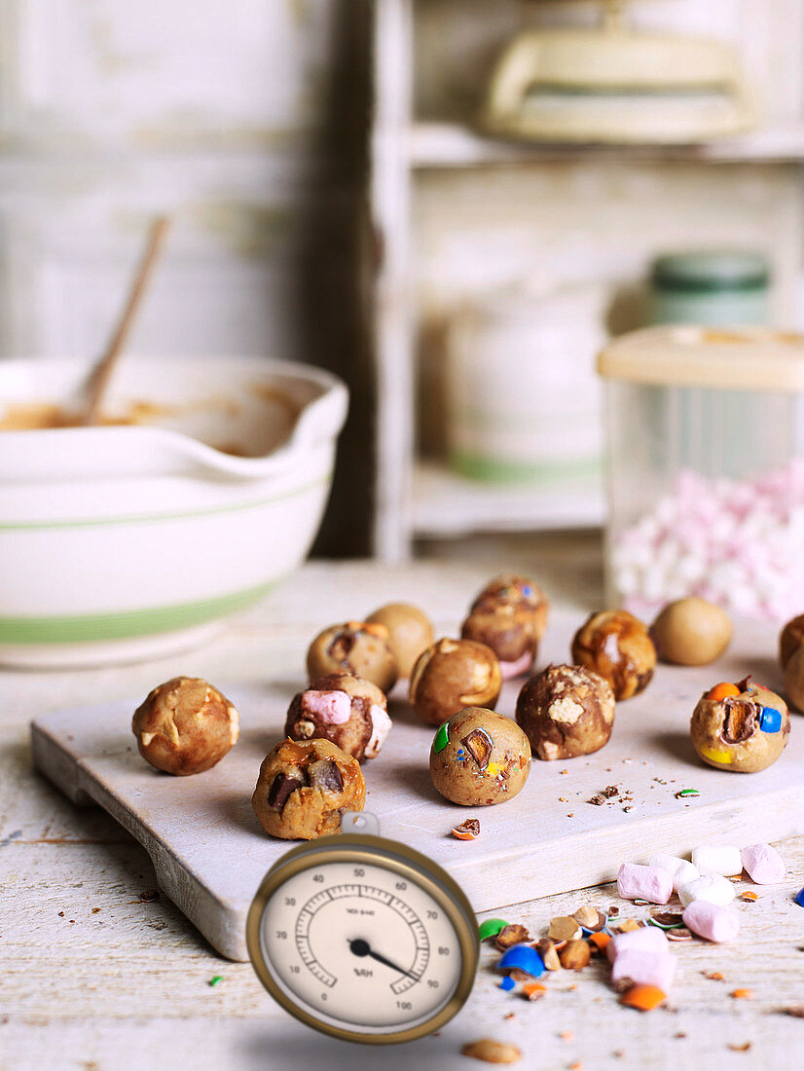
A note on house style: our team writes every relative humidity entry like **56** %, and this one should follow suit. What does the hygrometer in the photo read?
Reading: **90** %
